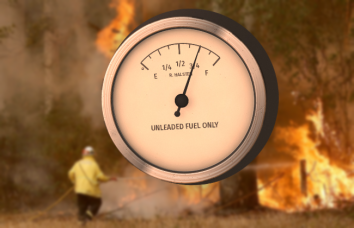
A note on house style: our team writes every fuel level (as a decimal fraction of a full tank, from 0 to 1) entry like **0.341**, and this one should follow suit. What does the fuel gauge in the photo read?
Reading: **0.75**
